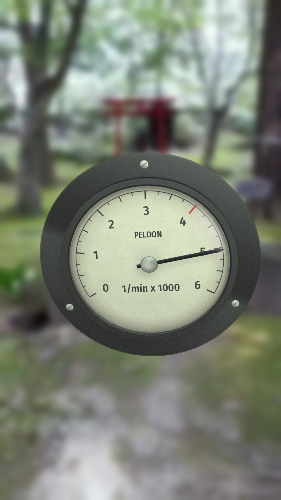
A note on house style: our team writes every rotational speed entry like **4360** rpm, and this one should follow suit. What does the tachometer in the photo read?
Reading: **5000** rpm
